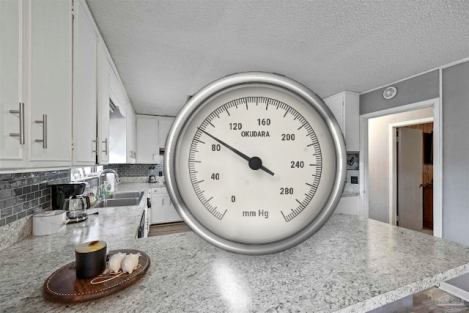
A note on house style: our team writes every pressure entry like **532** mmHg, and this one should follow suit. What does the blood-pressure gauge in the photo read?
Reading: **90** mmHg
